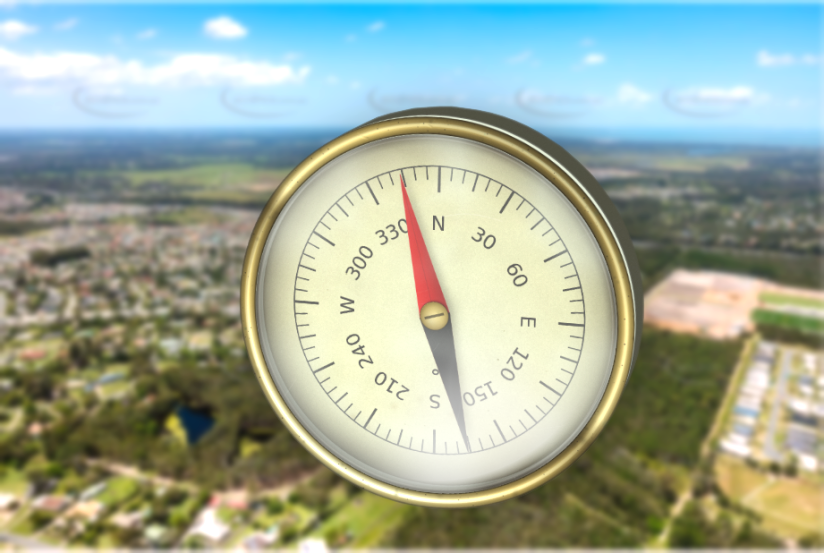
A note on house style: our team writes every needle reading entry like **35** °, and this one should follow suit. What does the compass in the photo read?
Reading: **345** °
